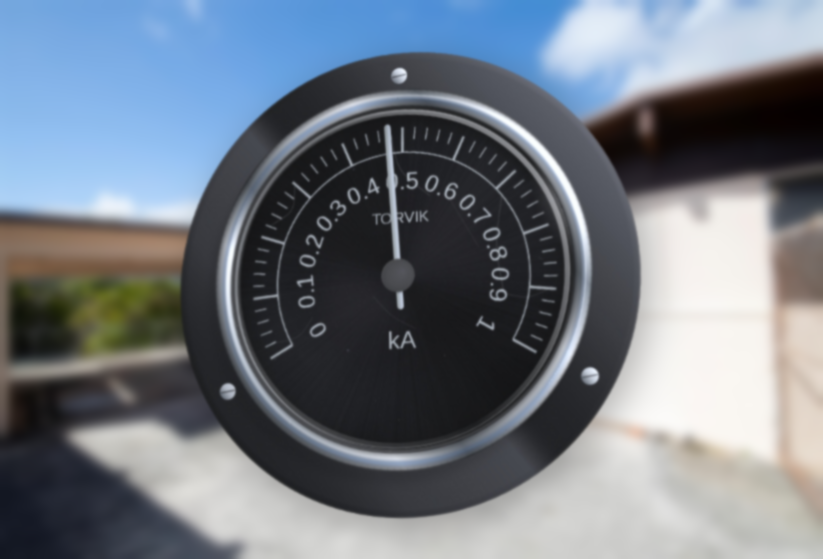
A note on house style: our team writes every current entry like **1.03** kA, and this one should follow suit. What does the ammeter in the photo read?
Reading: **0.48** kA
